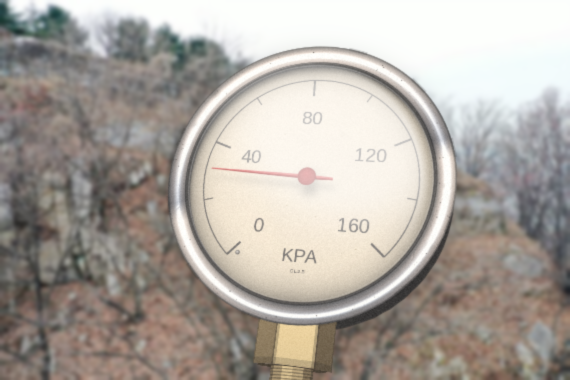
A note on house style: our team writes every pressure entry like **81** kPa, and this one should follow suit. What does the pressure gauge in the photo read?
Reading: **30** kPa
